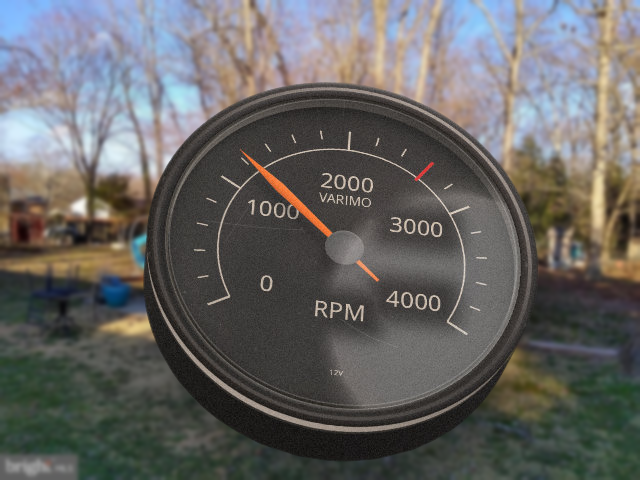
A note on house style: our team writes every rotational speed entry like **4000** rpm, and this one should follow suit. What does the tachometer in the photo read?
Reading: **1200** rpm
